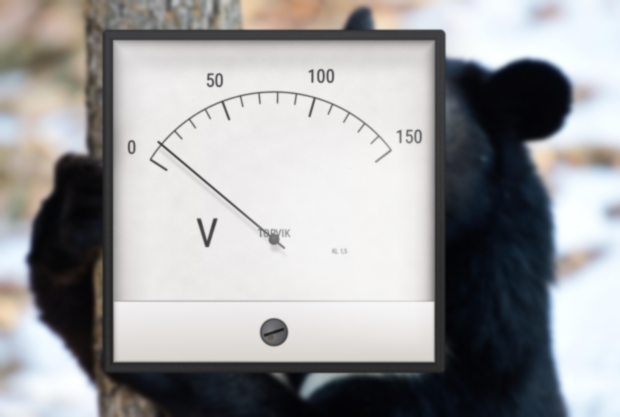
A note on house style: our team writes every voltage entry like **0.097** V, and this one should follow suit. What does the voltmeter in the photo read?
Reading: **10** V
